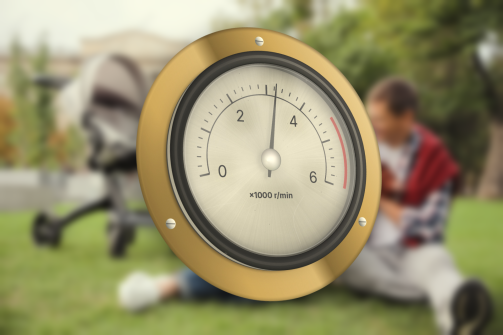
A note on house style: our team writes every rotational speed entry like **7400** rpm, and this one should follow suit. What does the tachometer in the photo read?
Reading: **3200** rpm
